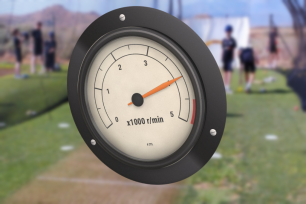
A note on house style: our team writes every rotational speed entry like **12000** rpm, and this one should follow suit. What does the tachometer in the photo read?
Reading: **4000** rpm
